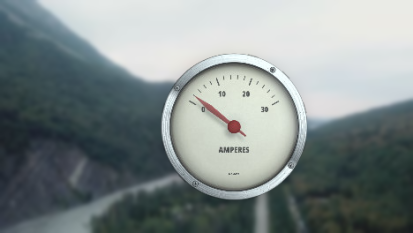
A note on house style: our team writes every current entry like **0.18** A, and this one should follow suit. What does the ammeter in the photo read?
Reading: **2** A
